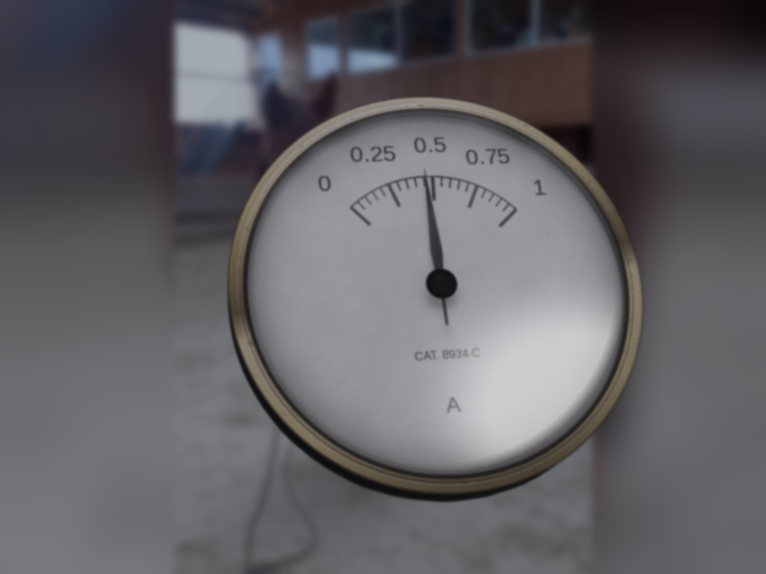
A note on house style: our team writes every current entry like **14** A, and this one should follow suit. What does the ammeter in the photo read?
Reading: **0.45** A
